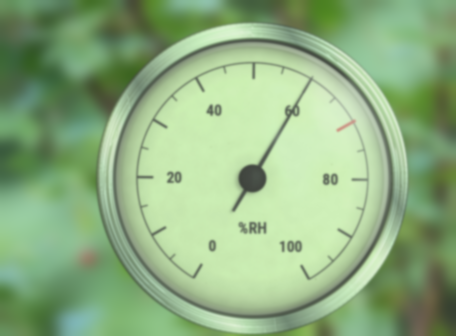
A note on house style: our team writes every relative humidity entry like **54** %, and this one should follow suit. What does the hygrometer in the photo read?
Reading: **60** %
